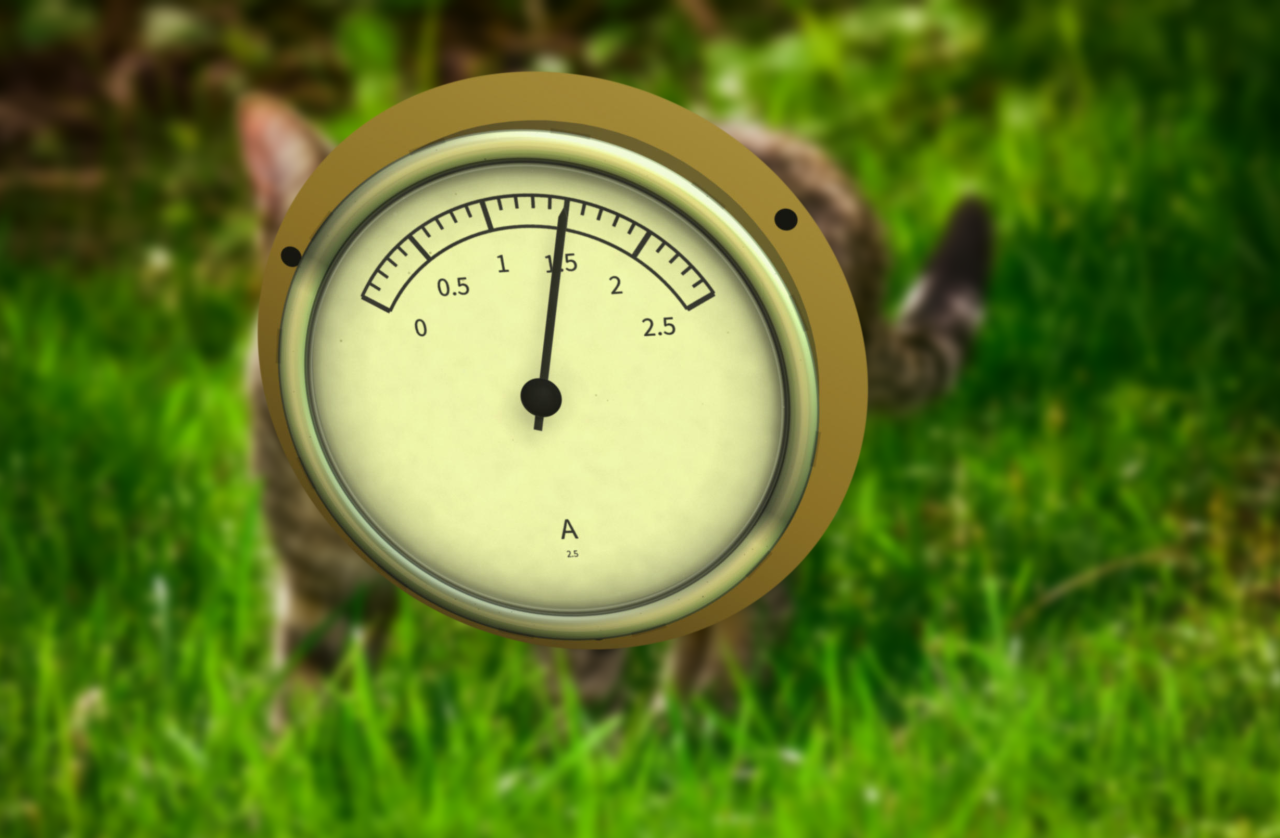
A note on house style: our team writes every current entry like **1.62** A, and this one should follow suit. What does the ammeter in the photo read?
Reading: **1.5** A
